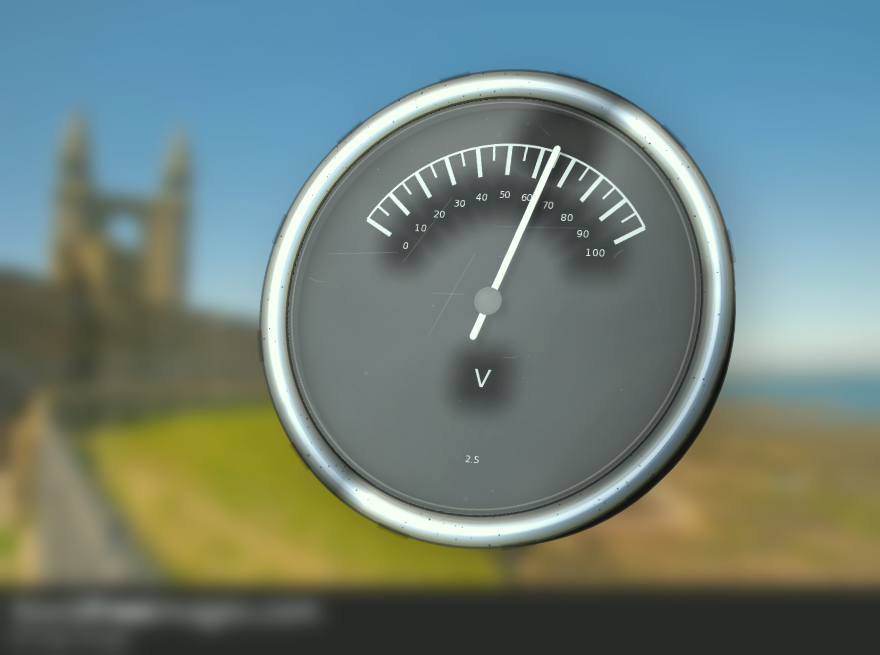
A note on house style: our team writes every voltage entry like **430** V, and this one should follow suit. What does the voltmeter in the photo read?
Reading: **65** V
